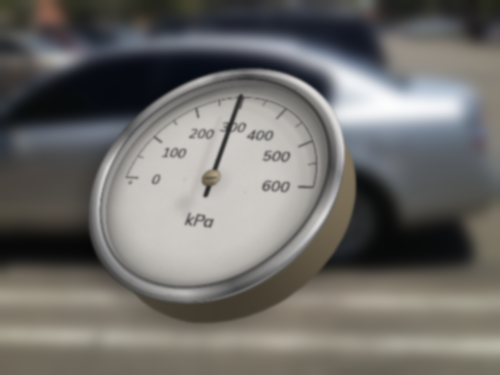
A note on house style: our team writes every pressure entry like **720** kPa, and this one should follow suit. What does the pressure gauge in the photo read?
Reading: **300** kPa
